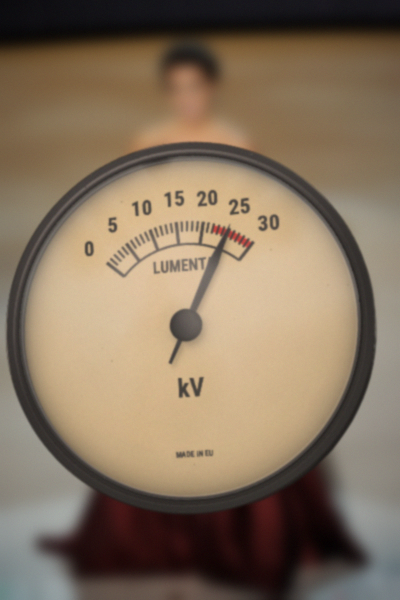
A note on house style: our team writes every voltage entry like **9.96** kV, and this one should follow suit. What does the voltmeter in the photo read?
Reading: **25** kV
